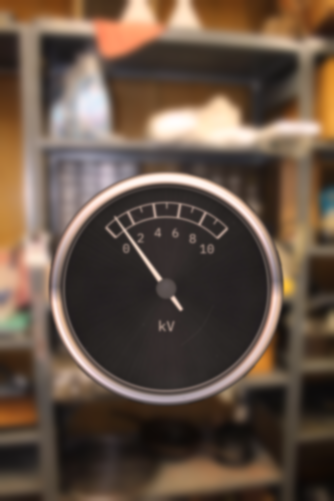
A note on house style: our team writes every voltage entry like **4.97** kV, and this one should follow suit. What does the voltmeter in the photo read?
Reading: **1** kV
